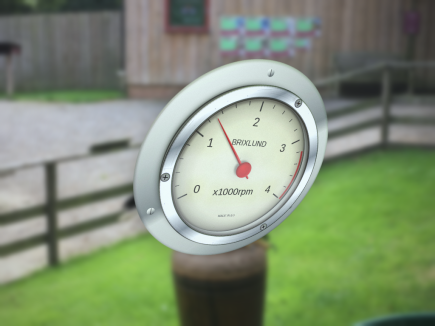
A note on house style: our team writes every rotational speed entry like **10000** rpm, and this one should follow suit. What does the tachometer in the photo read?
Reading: **1300** rpm
